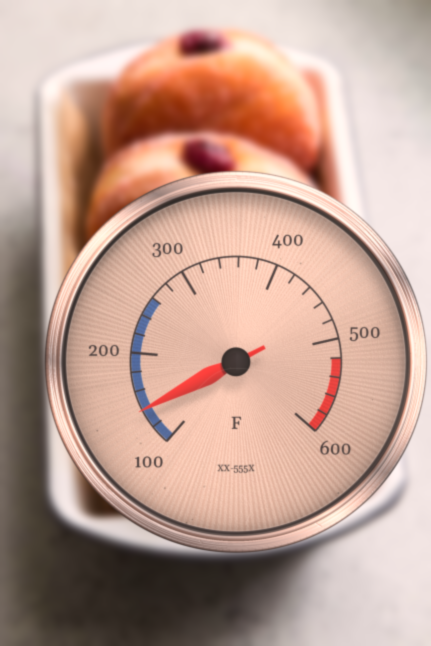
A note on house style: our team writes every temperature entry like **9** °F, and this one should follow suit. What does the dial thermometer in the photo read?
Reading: **140** °F
